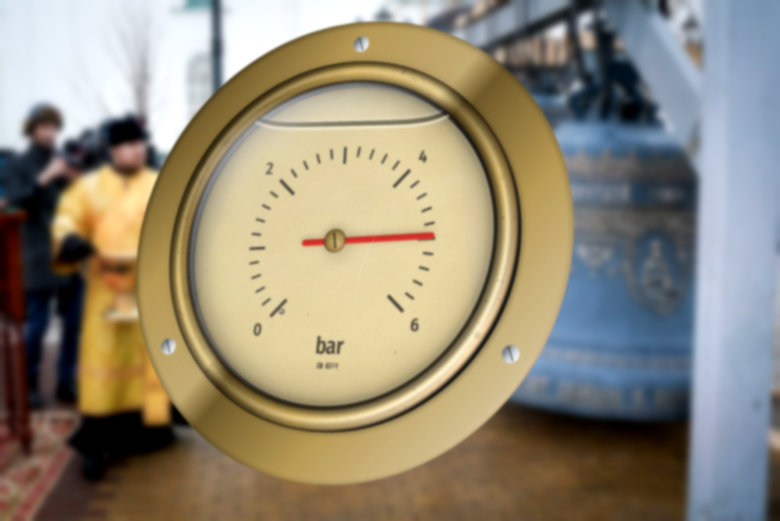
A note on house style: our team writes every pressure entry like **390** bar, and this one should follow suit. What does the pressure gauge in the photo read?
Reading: **5** bar
